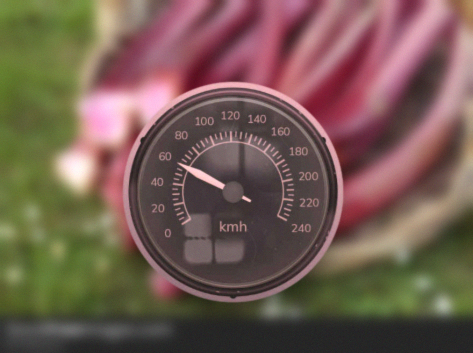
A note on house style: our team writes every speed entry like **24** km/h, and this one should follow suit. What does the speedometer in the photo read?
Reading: **60** km/h
